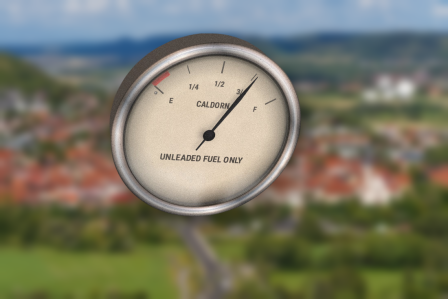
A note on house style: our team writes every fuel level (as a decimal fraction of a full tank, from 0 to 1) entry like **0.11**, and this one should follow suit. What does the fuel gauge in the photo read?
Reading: **0.75**
